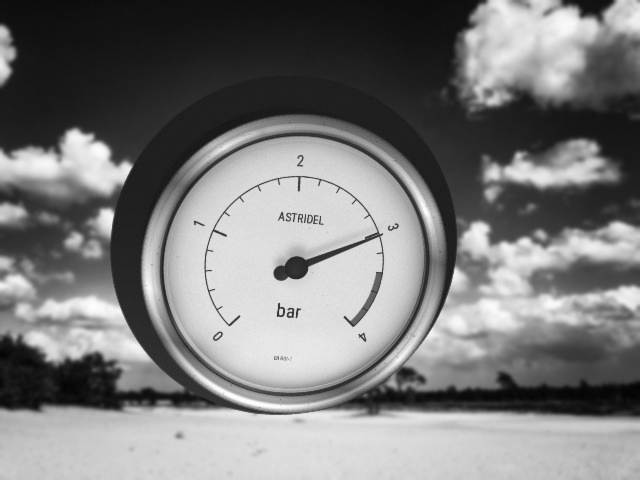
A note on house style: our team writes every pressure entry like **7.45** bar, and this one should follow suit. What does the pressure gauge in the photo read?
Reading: **3** bar
